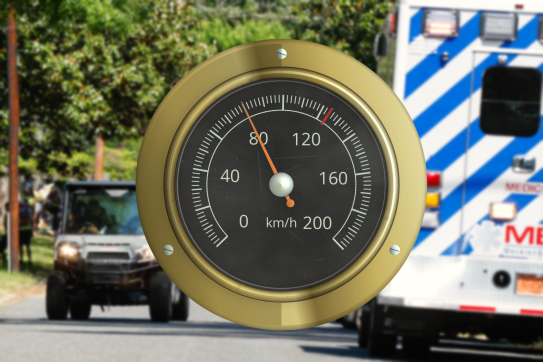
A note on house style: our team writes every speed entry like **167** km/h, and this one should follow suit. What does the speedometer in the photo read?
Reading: **80** km/h
